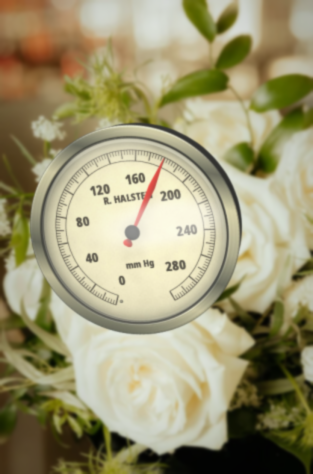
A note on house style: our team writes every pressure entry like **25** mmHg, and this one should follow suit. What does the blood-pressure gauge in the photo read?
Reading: **180** mmHg
